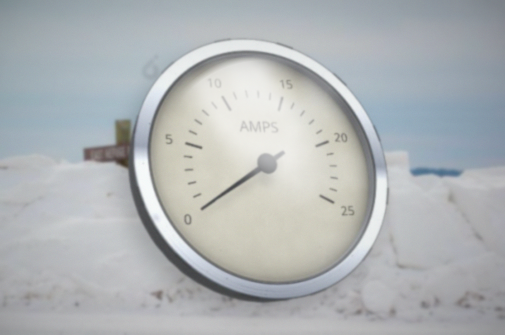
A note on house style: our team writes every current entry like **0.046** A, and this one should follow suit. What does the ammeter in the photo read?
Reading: **0** A
